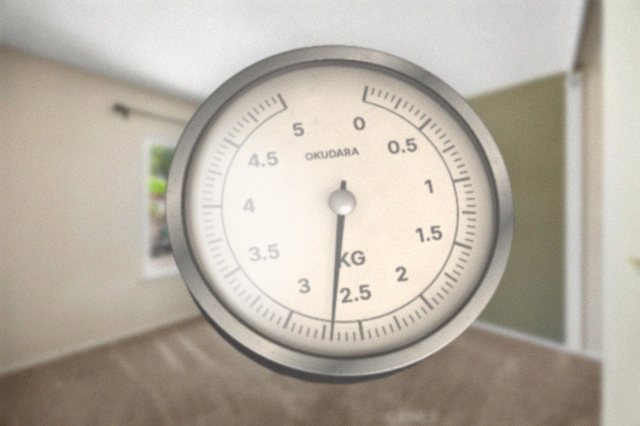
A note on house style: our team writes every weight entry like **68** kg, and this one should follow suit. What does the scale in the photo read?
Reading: **2.7** kg
